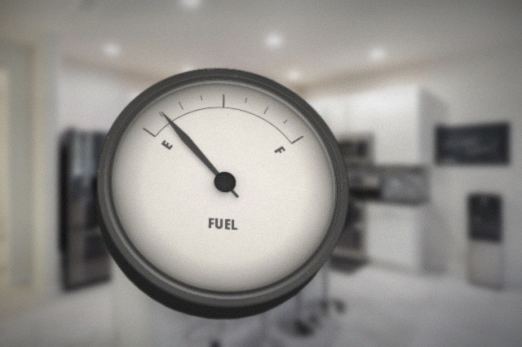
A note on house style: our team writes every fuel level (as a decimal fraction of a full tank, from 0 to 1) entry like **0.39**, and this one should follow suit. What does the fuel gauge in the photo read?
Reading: **0.125**
